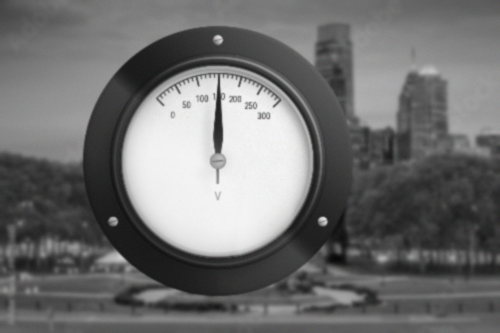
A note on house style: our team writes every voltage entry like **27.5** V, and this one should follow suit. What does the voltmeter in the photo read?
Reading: **150** V
